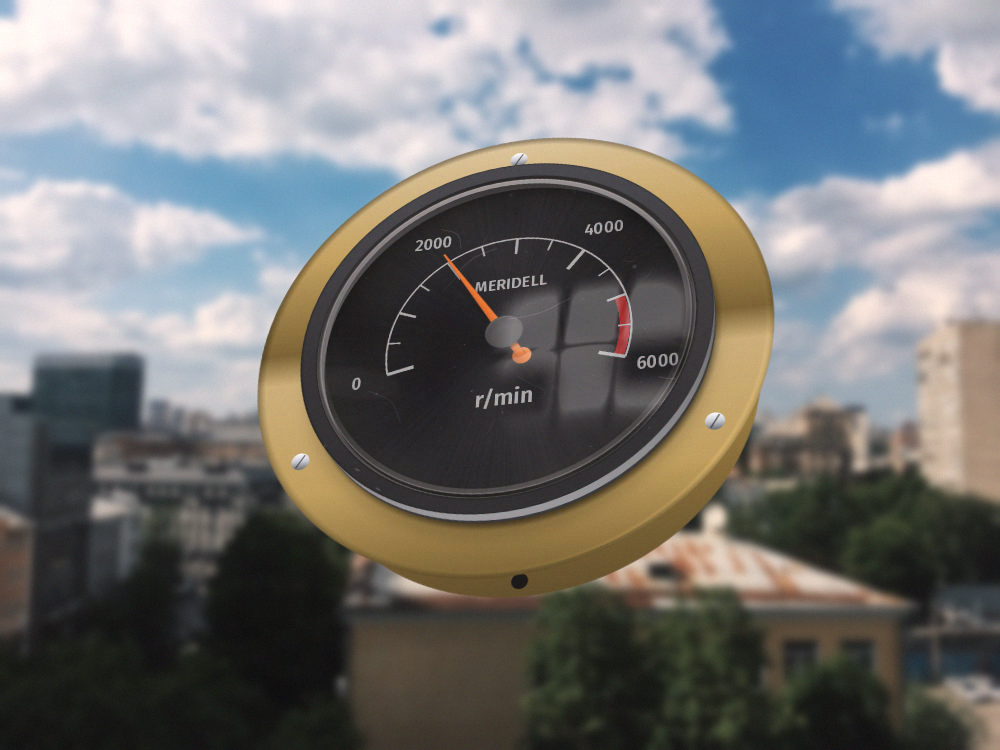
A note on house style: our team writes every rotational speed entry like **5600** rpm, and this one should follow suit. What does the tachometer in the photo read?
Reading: **2000** rpm
